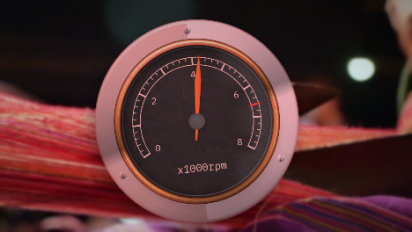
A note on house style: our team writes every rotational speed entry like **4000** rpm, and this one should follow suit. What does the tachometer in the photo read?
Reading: **4200** rpm
